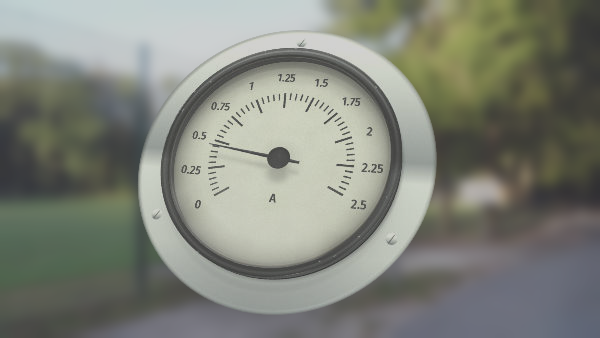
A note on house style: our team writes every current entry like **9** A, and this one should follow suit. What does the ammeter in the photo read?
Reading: **0.45** A
